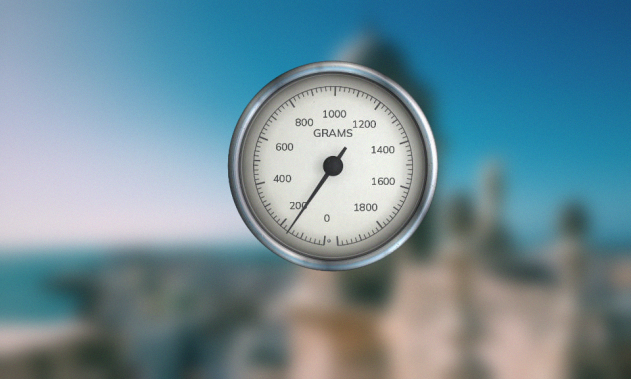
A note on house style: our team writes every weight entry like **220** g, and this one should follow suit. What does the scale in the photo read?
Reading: **160** g
